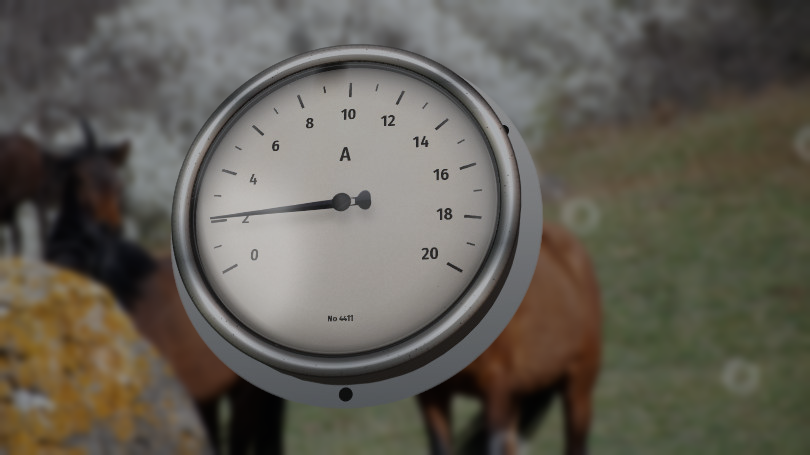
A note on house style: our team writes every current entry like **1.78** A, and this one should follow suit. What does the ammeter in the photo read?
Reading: **2** A
